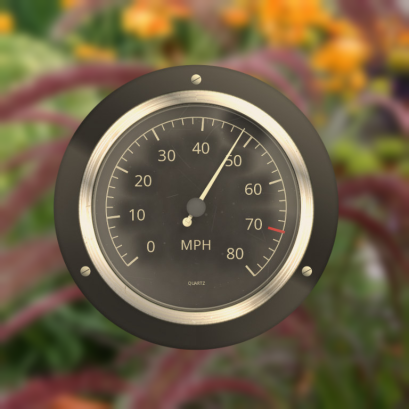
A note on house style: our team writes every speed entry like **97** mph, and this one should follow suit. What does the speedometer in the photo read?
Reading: **48** mph
